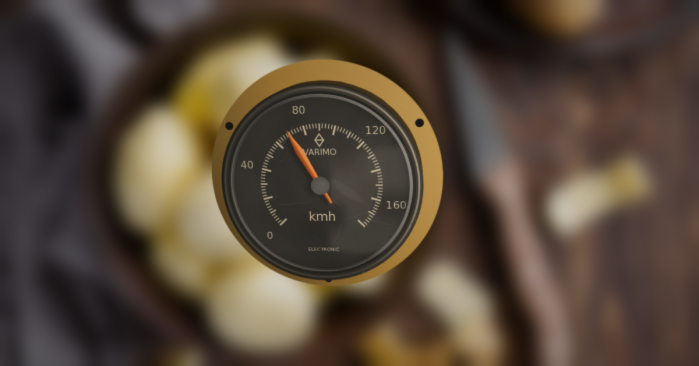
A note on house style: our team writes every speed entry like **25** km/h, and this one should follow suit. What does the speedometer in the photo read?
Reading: **70** km/h
